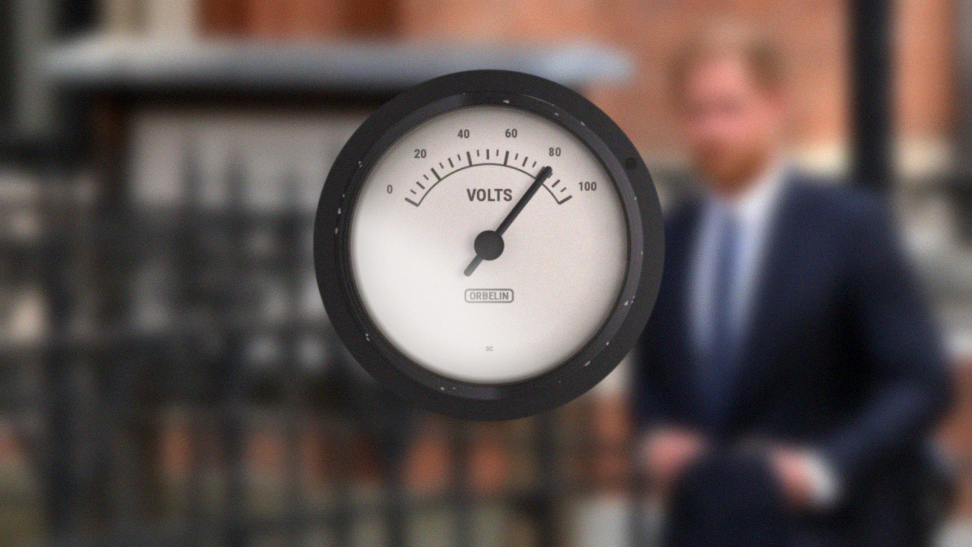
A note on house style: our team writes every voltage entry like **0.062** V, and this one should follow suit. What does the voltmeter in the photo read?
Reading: **82.5** V
